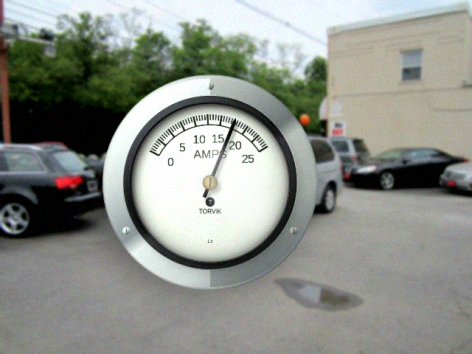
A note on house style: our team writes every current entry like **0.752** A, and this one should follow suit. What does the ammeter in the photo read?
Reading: **17.5** A
